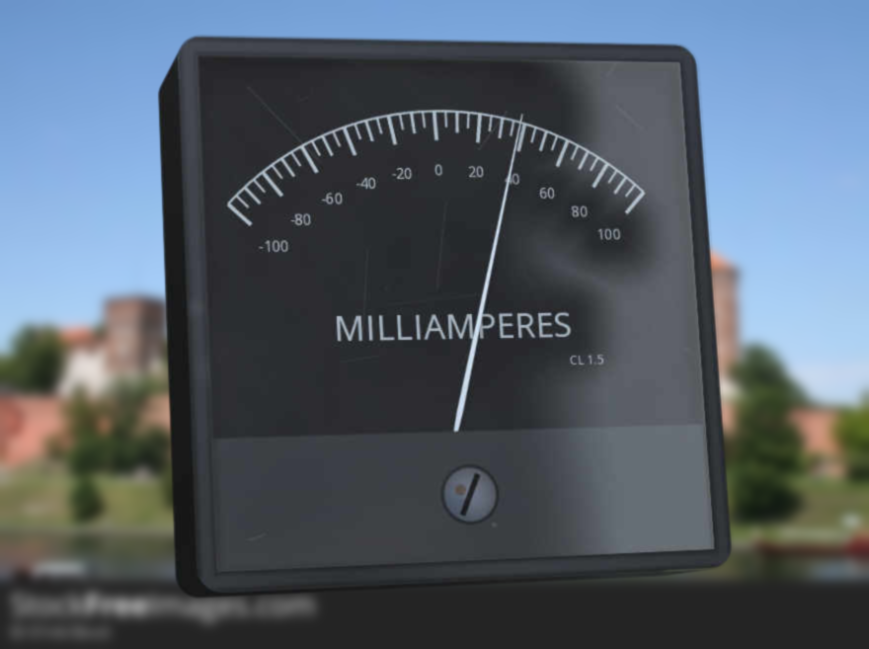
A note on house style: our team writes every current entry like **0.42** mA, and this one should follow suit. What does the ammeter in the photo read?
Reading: **37.5** mA
